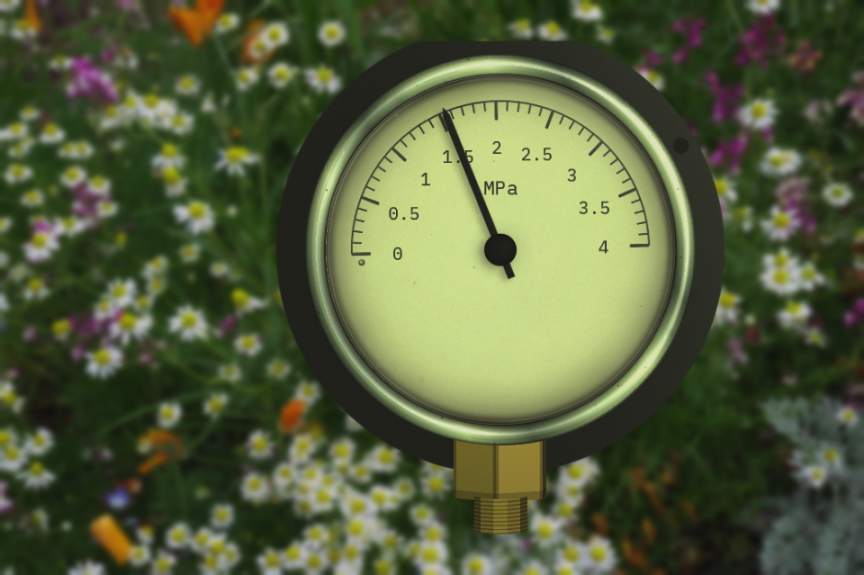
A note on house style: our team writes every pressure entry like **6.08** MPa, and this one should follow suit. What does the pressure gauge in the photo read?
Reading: **1.55** MPa
